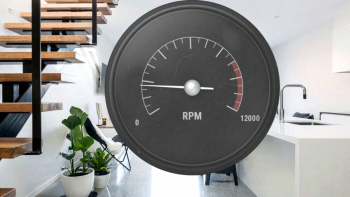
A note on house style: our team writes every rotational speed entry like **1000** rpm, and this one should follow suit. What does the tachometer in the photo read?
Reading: **1750** rpm
